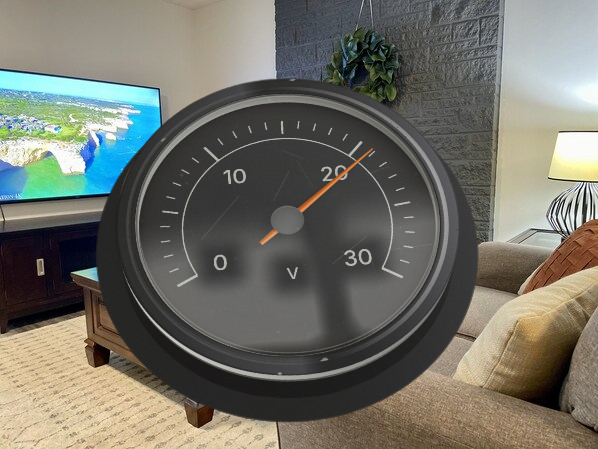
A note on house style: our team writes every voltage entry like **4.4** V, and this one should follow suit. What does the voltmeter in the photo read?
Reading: **21** V
